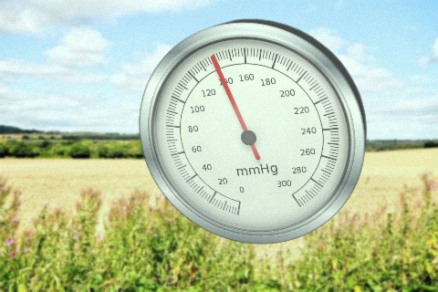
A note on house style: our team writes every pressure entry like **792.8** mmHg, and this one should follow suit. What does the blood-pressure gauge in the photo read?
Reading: **140** mmHg
